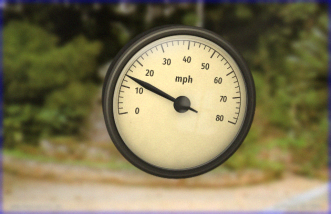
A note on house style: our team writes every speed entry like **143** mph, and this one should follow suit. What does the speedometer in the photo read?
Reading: **14** mph
